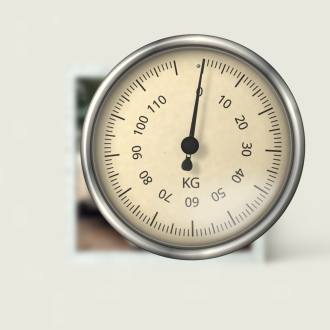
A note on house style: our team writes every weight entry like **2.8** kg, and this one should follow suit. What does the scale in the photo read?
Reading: **0** kg
